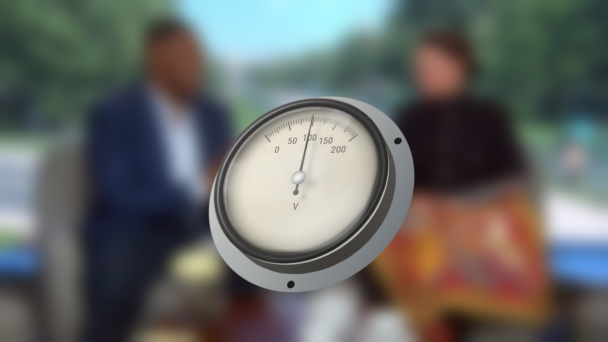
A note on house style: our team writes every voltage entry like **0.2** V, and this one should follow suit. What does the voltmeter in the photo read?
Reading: **100** V
